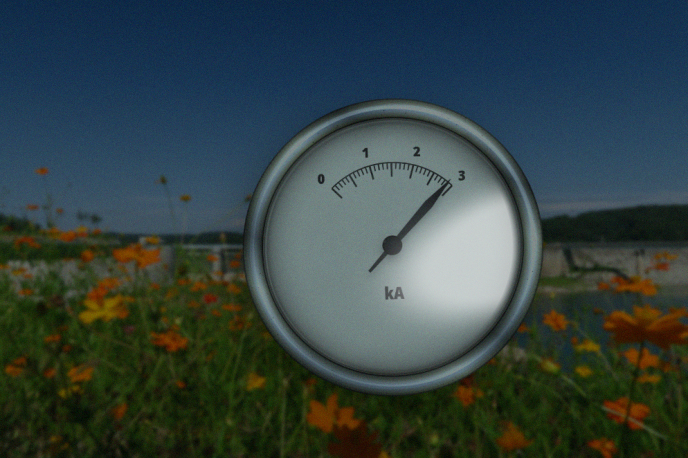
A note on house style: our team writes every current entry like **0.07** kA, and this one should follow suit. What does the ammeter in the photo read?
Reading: **2.9** kA
